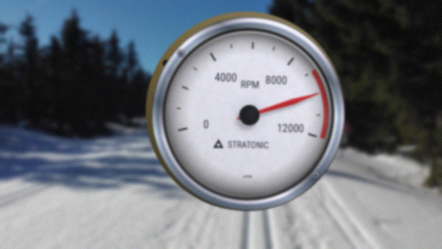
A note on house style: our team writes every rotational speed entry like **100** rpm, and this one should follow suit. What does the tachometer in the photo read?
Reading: **10000** rpm
